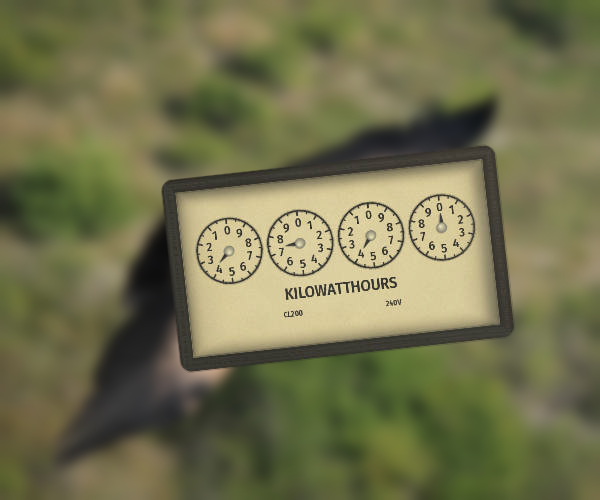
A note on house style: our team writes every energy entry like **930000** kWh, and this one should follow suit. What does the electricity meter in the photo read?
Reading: **3740** kWh
